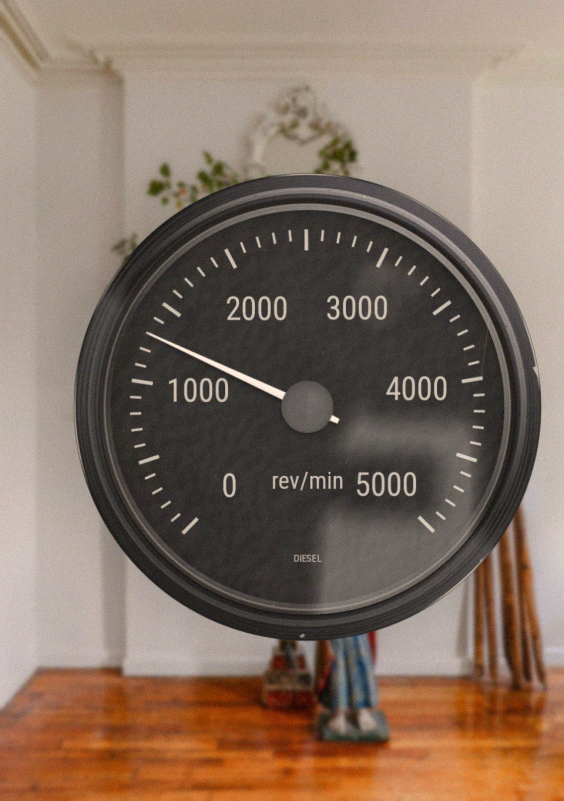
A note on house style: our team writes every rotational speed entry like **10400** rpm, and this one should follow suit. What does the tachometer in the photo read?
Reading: **1300** rpm
